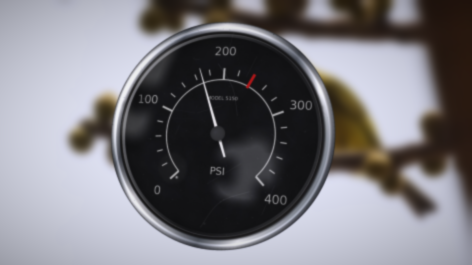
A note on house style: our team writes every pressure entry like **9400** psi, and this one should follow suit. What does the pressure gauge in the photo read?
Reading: **170** psi
